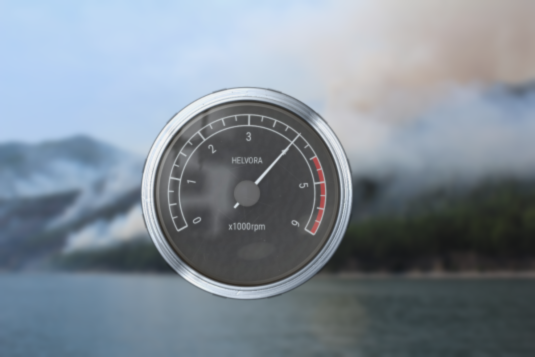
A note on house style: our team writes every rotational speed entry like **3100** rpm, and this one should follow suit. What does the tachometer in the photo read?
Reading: **4000** rpm
